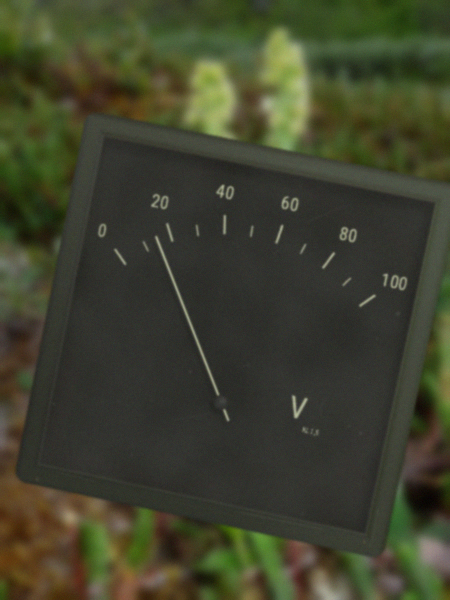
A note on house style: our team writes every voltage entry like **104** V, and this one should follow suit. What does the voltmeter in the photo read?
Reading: **15** V
